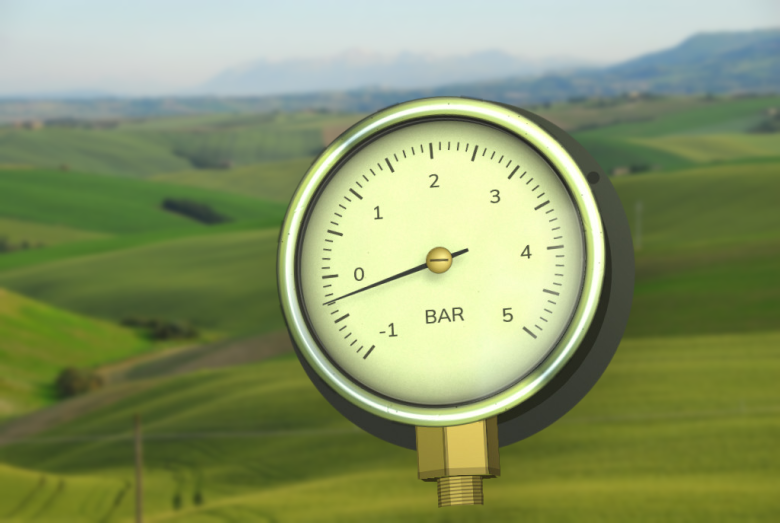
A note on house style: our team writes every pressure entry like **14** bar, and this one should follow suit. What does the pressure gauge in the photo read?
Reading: **-0.3** bar
